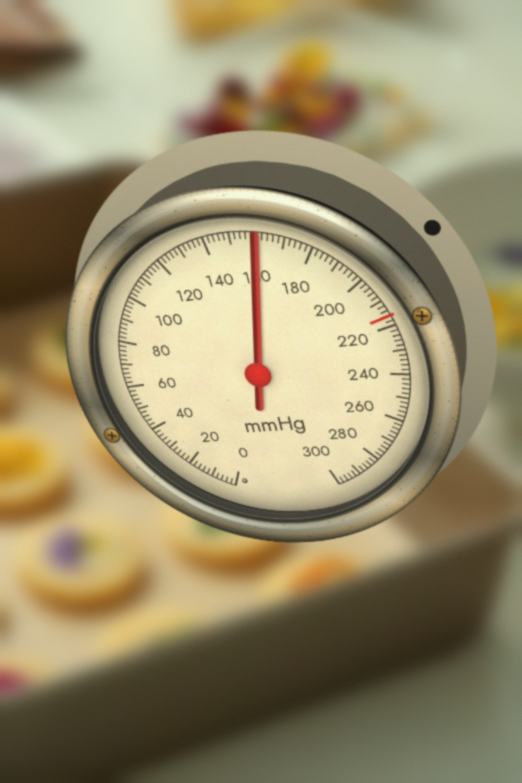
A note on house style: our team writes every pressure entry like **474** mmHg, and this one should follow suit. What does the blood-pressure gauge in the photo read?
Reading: **160** mmHg
